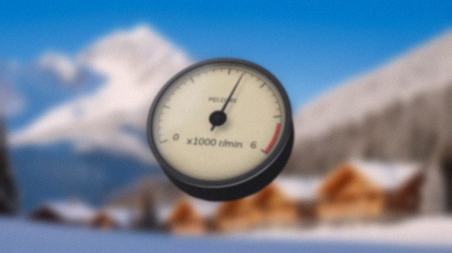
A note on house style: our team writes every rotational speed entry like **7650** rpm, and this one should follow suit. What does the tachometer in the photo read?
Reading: **3400** rpm
